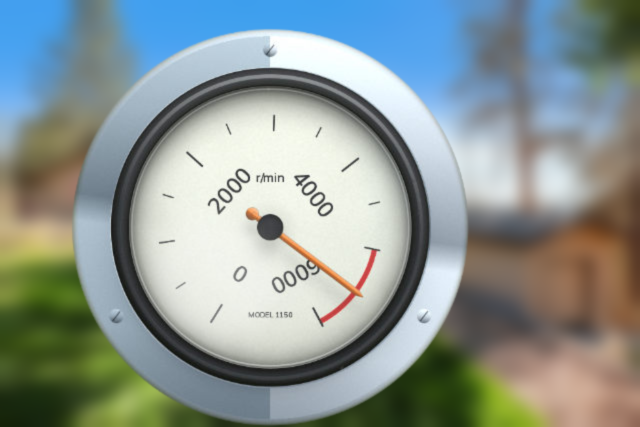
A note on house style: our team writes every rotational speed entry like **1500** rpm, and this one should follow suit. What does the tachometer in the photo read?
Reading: **5500** rpm
